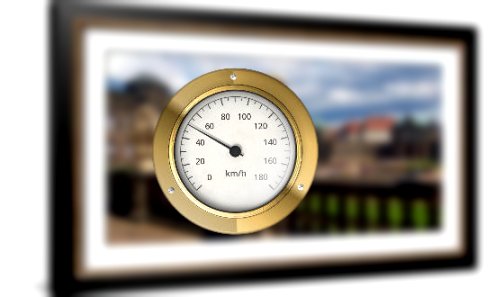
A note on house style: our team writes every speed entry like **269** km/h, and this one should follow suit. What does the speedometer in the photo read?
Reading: **50** km/h
